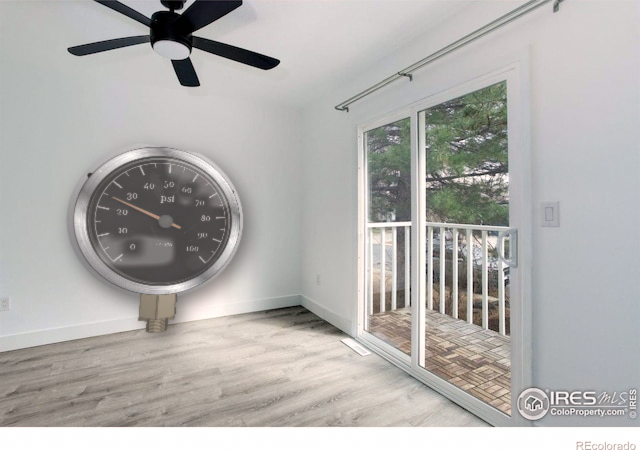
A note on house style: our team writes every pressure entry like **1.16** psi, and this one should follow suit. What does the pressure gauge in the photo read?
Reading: **25** psi
